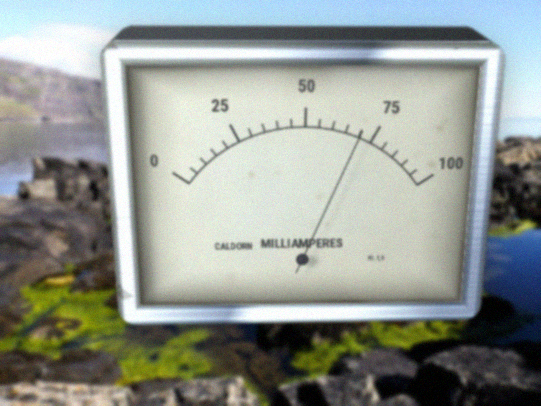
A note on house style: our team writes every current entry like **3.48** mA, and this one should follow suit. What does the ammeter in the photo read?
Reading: **70** mA
